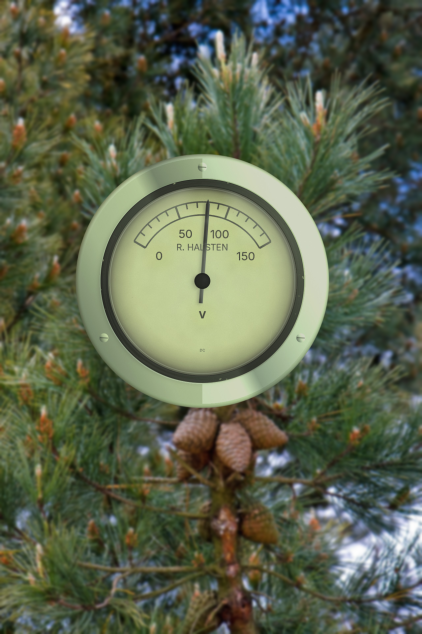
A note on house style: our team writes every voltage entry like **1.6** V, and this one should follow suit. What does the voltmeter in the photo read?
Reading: **80** V
